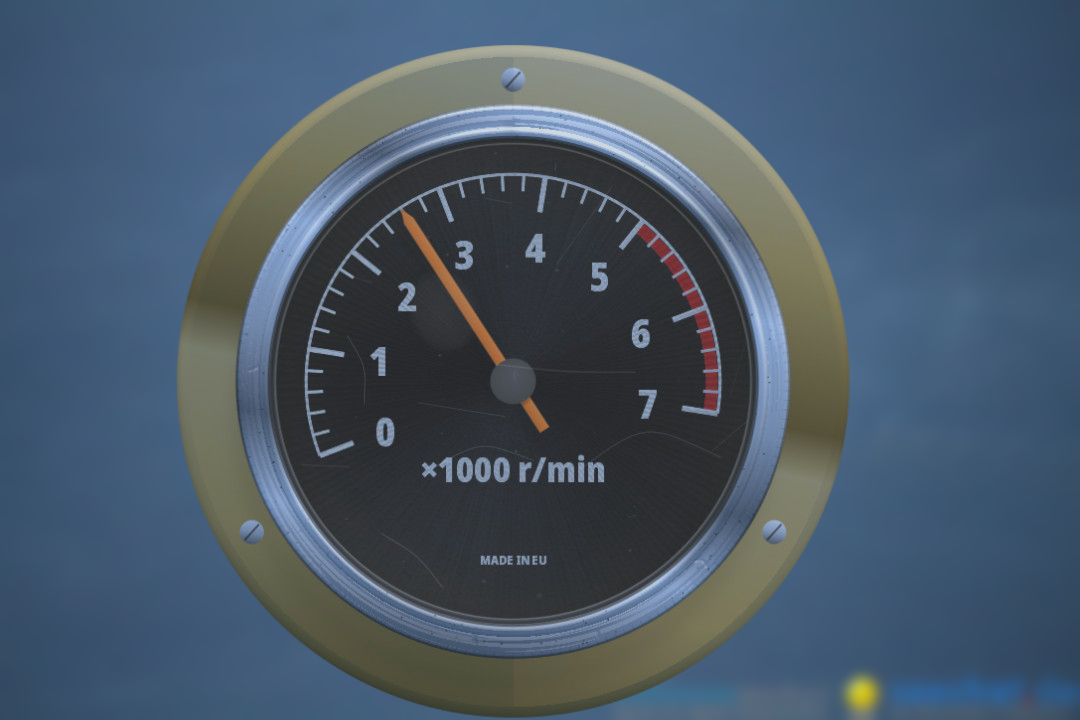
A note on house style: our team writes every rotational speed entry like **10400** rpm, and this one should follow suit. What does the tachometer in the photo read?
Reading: **2600** rpm
